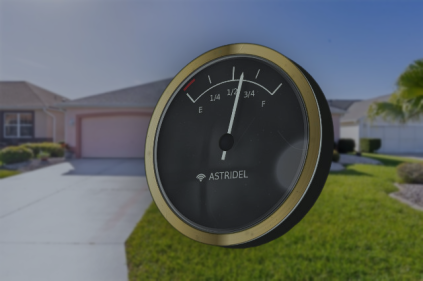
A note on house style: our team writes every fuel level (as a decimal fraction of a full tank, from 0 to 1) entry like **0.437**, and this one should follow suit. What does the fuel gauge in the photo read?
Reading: **0.625**
